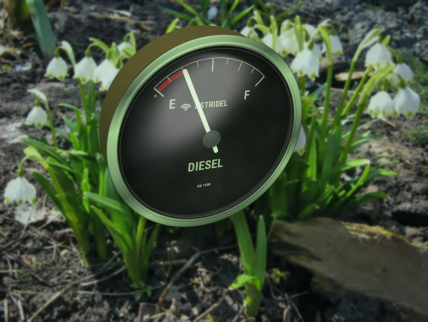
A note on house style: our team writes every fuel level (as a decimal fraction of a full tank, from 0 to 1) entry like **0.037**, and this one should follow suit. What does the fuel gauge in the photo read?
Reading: **0.25**
